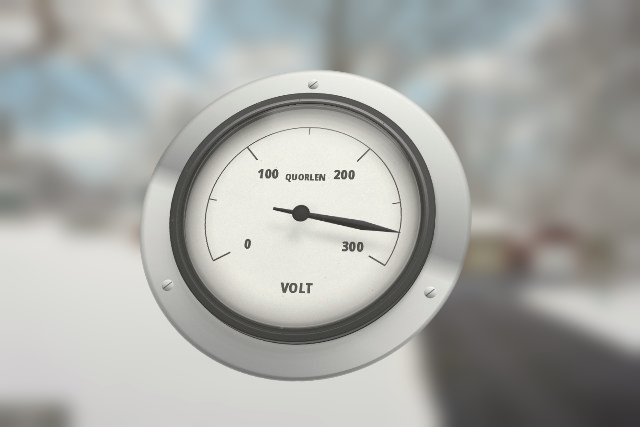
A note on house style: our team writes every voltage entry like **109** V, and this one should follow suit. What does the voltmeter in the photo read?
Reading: **275** V
